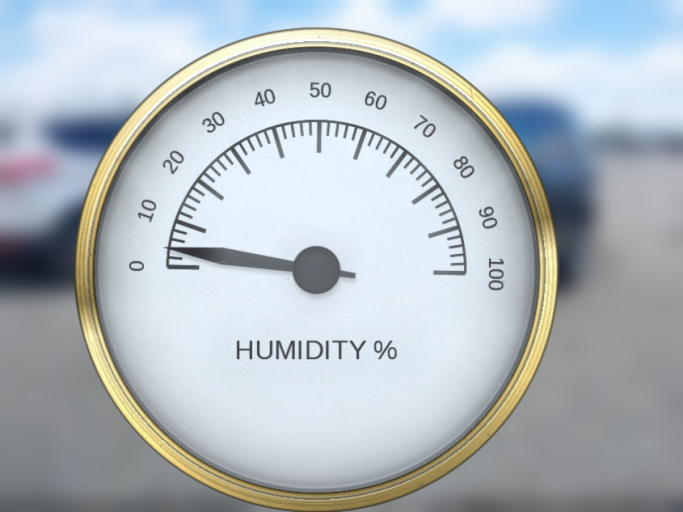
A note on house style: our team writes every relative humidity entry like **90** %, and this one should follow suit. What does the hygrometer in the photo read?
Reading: **4** %
